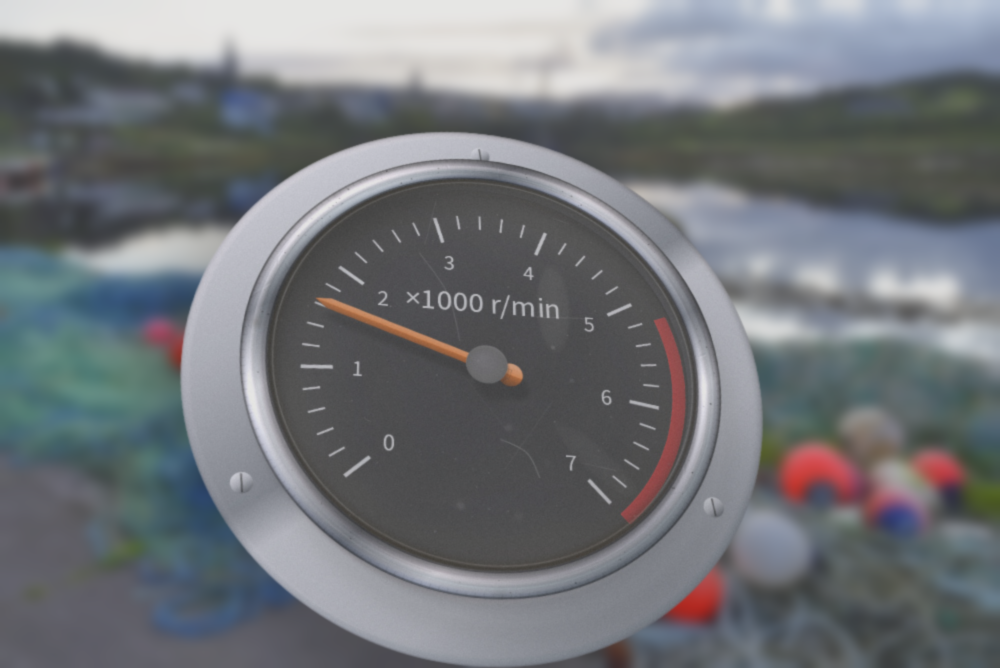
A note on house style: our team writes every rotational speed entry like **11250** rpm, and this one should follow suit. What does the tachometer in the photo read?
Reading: **1600** rpm
